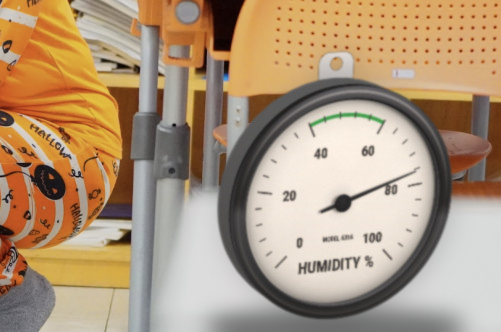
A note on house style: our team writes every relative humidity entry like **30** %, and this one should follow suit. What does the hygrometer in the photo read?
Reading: **76** %
